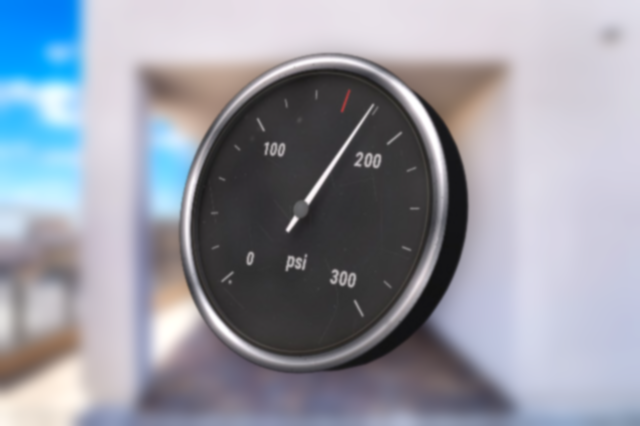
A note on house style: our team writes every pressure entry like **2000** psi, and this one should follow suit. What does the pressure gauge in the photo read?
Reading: **180** psi
